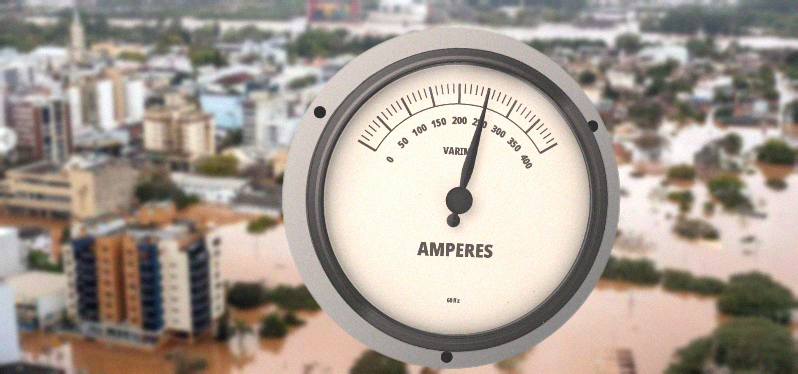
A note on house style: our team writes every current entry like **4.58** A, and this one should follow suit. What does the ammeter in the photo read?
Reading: **250** A
